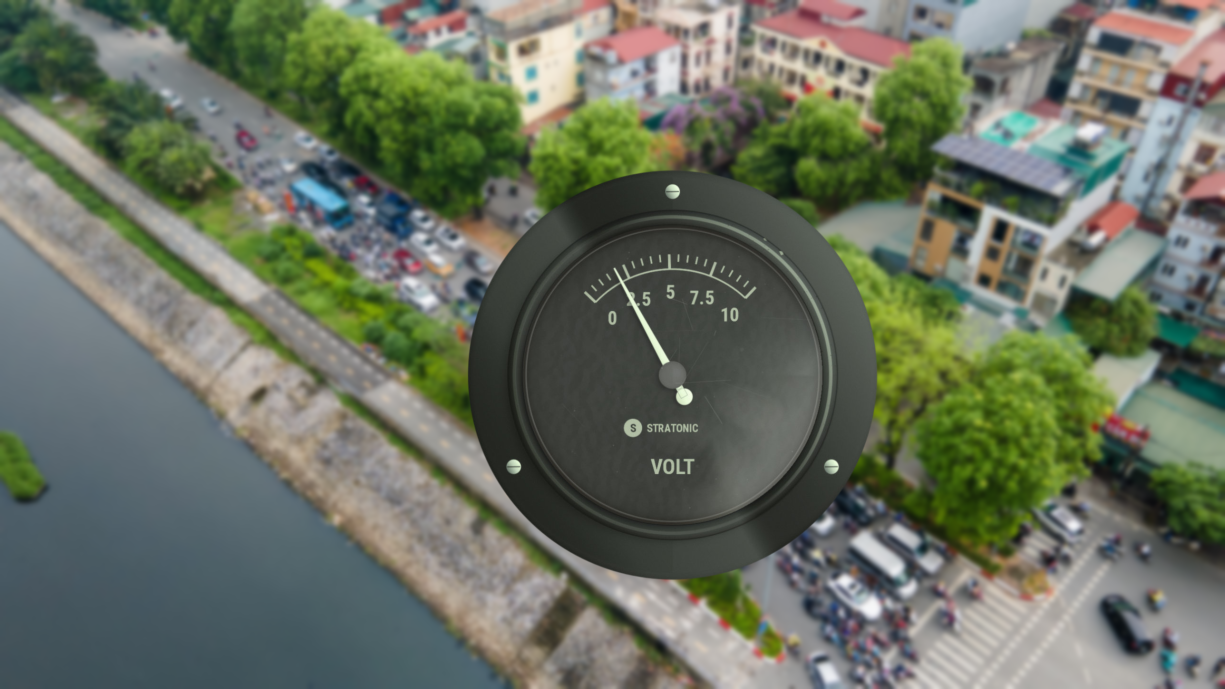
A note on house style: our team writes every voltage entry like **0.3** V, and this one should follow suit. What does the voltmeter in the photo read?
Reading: **2** V
